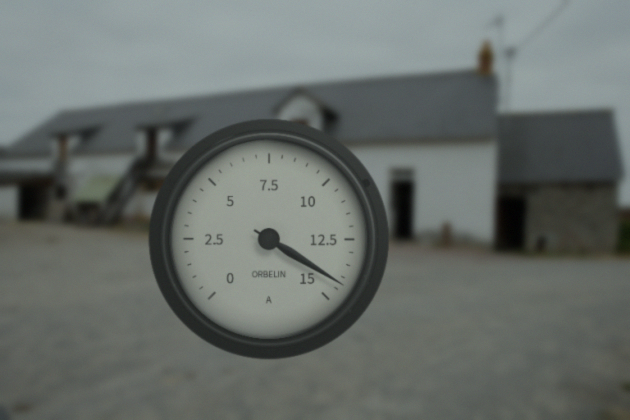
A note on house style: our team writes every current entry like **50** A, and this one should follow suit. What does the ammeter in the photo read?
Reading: **14.25** A
